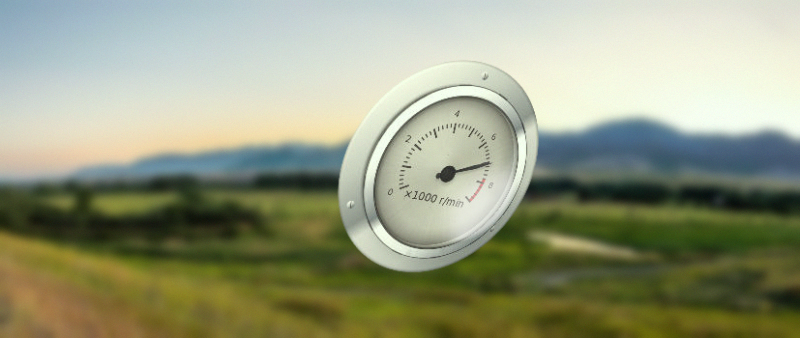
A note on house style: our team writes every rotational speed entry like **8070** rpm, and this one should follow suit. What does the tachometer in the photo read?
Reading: **7000** rpm
